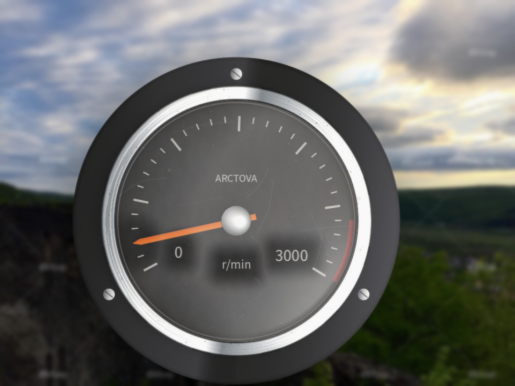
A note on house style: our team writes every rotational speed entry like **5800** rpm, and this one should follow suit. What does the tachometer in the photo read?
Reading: **200** rpm
